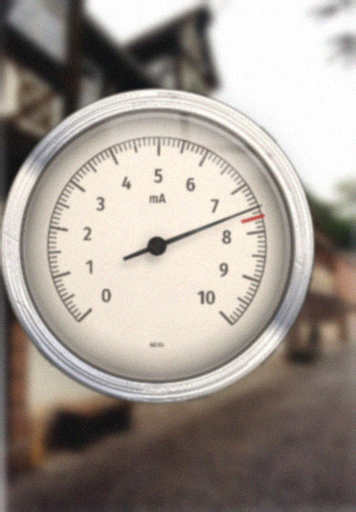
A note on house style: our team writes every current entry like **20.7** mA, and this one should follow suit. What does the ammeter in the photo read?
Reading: **7.5** mA
